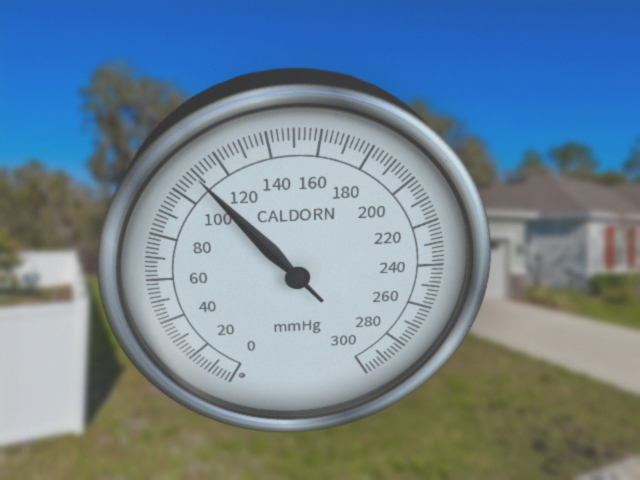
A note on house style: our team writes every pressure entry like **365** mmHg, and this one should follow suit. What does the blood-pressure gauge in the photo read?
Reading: **110** mmHg
